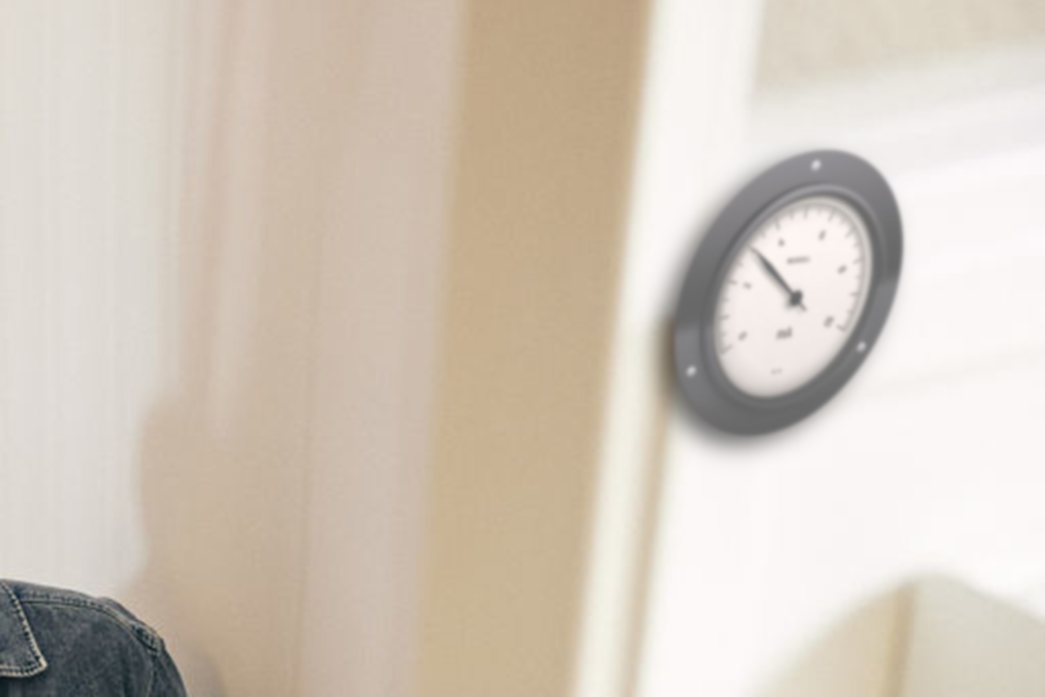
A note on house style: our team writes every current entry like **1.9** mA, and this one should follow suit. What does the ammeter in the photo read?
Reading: **3** mA
